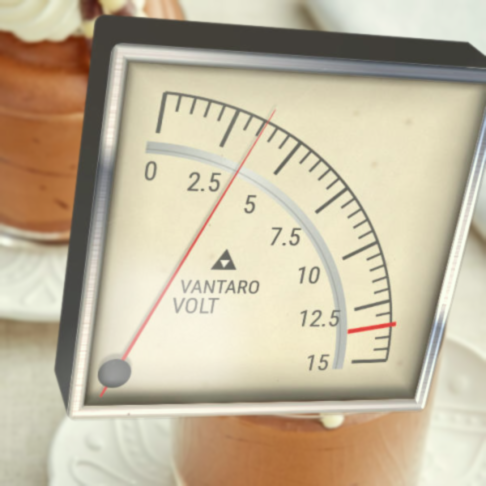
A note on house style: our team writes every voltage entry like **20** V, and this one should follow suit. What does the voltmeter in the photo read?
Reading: **3.5** V
